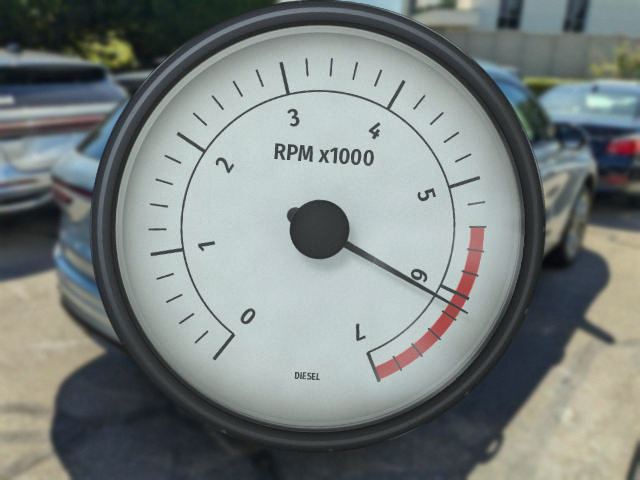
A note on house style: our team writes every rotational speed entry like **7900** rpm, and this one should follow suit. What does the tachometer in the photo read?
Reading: **6100** rpm
